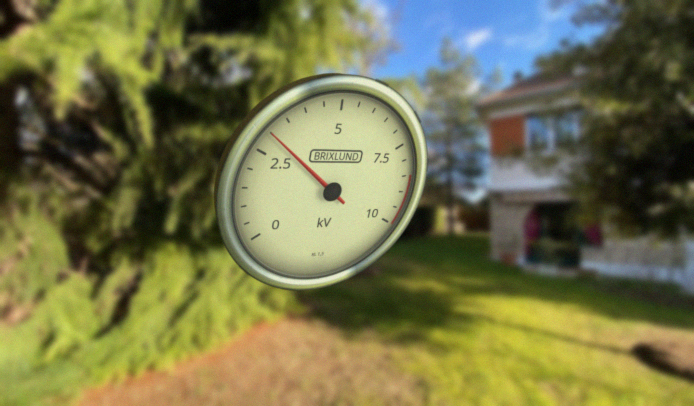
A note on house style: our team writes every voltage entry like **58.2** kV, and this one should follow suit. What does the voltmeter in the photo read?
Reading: **3** kV
